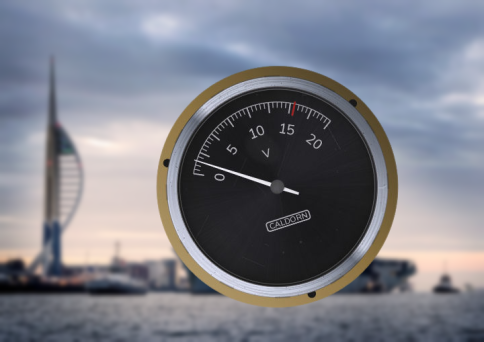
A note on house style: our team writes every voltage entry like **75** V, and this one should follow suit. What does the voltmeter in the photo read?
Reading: **1.5** V
